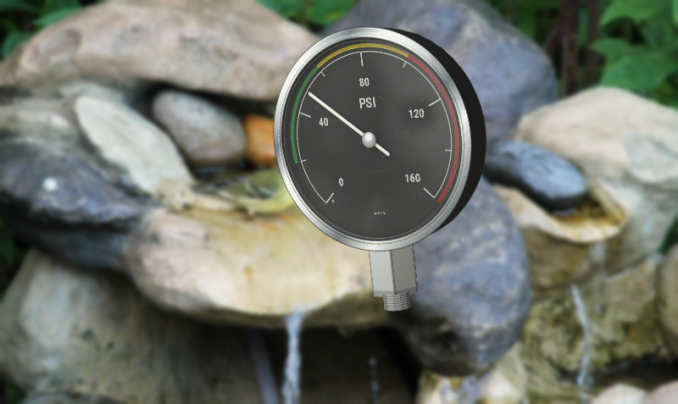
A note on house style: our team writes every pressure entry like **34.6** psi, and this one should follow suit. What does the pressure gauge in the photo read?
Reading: **50** psi
